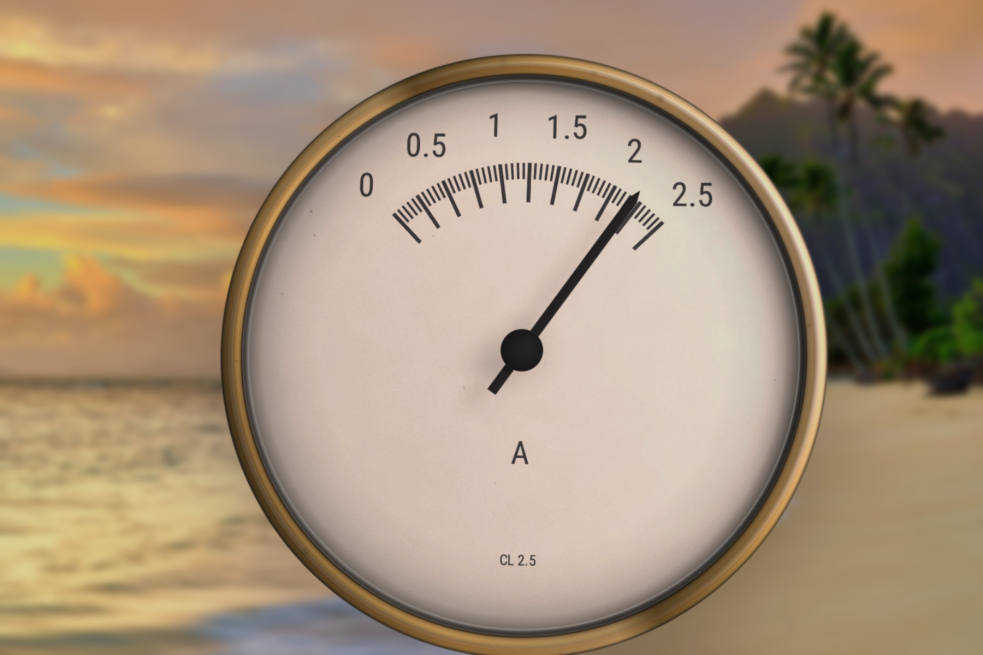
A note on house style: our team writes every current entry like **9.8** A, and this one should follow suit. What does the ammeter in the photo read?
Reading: **2.2** A
